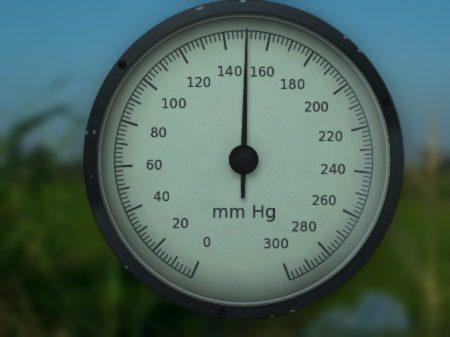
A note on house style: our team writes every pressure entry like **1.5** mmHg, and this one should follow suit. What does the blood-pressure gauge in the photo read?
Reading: **150** mmHg
